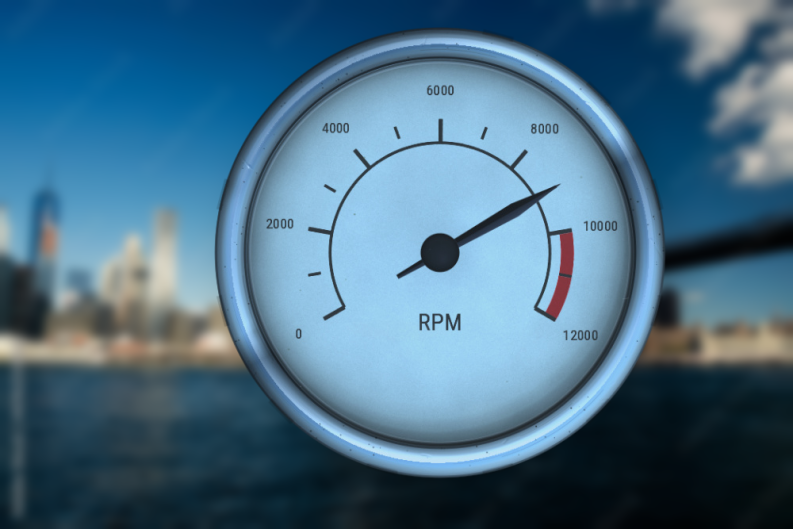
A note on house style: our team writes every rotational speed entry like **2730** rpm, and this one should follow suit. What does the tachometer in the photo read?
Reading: **9000** rpm
